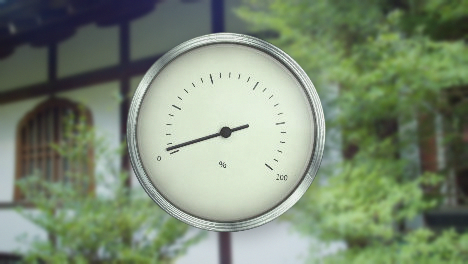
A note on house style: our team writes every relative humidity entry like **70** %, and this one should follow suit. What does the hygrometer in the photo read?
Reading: **2** %
